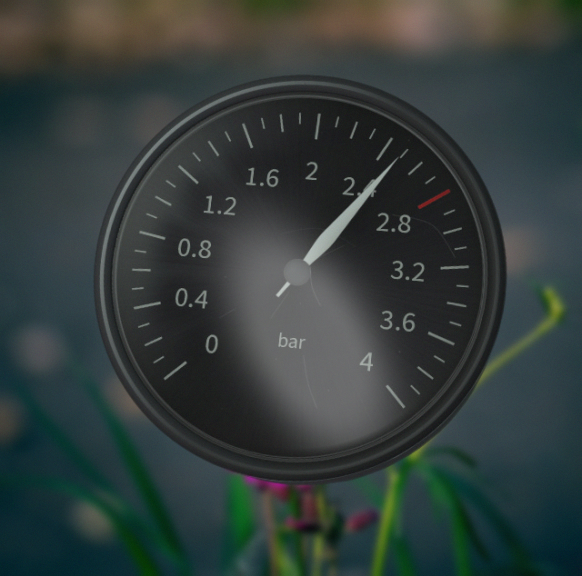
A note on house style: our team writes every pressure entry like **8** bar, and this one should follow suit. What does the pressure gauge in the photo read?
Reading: **2.5** bar
